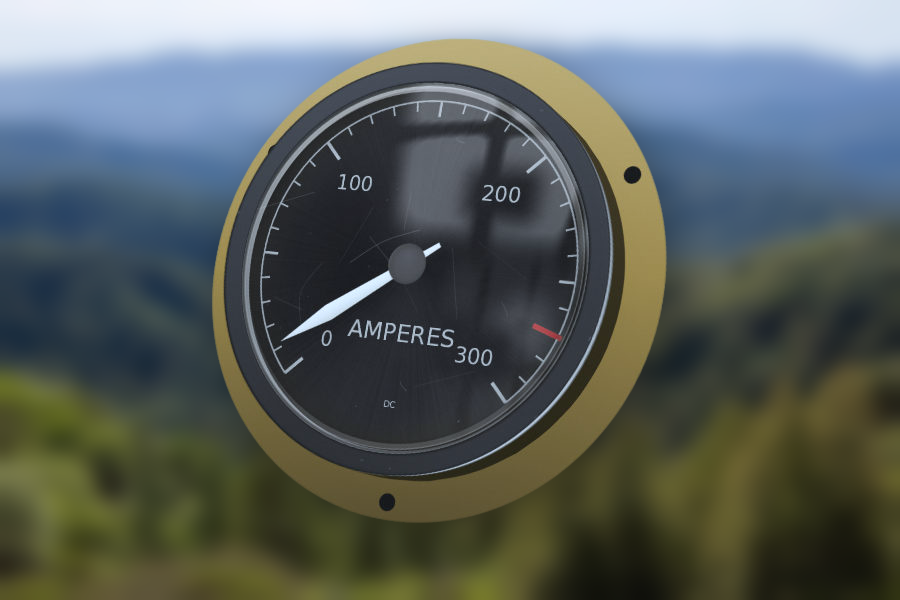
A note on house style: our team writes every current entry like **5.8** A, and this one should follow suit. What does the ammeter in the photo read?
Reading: **10** A
